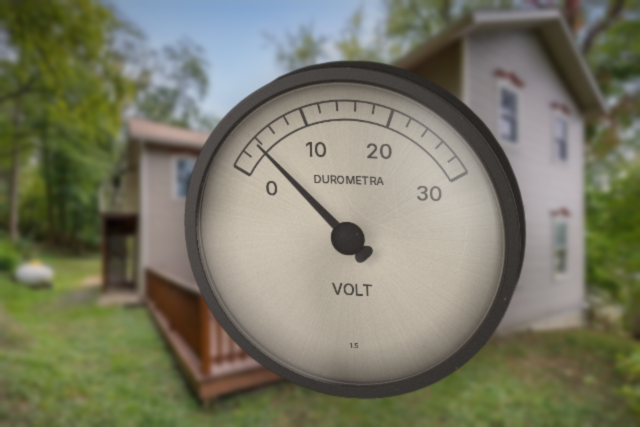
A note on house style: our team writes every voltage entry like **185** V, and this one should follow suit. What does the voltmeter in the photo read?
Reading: **4** V
